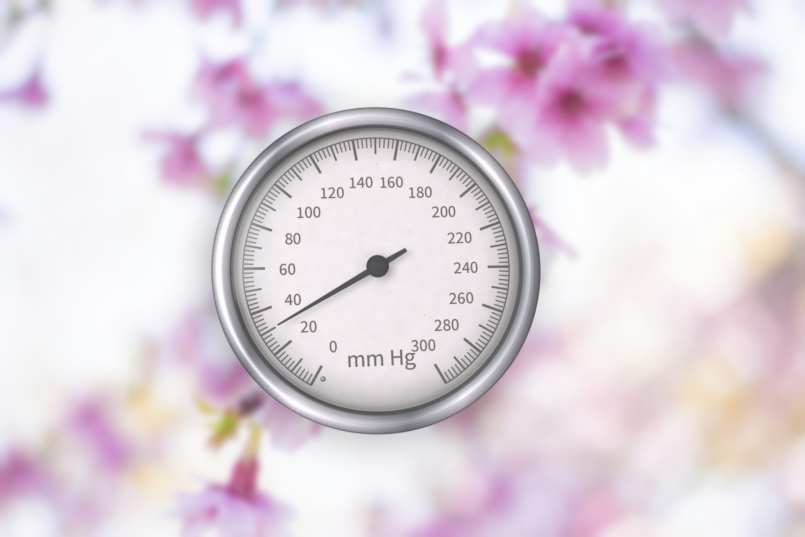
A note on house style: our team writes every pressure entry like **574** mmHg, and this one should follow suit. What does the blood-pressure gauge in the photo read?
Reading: **30** mmHg
